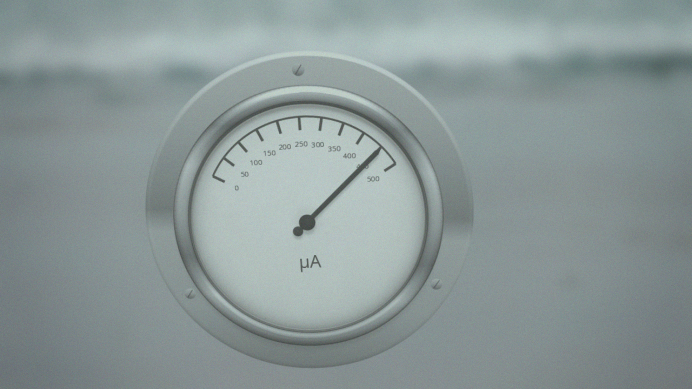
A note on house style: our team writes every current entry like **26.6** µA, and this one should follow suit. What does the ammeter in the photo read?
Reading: **450** µA
